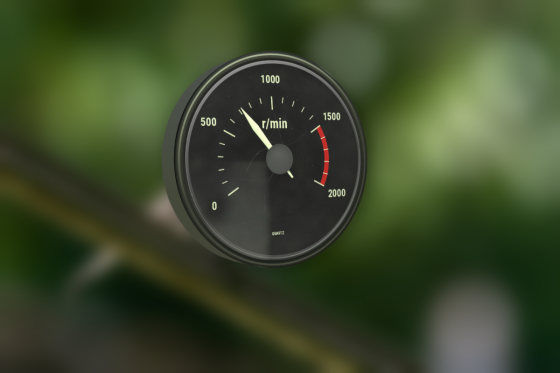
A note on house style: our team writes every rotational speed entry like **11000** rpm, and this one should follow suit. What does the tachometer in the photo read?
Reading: **700** rpm
